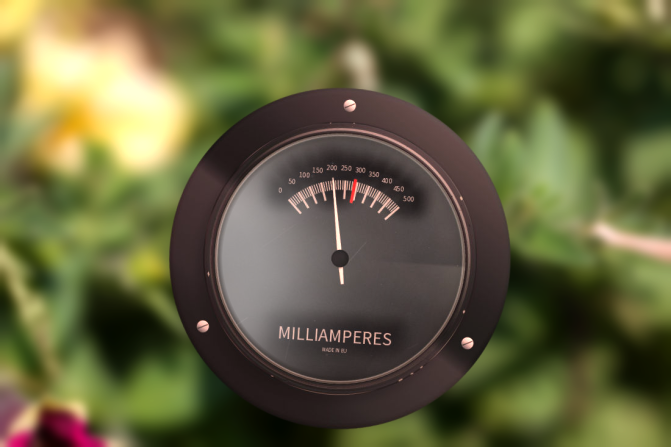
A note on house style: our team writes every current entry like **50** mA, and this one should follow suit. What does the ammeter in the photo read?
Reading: **200** mA
